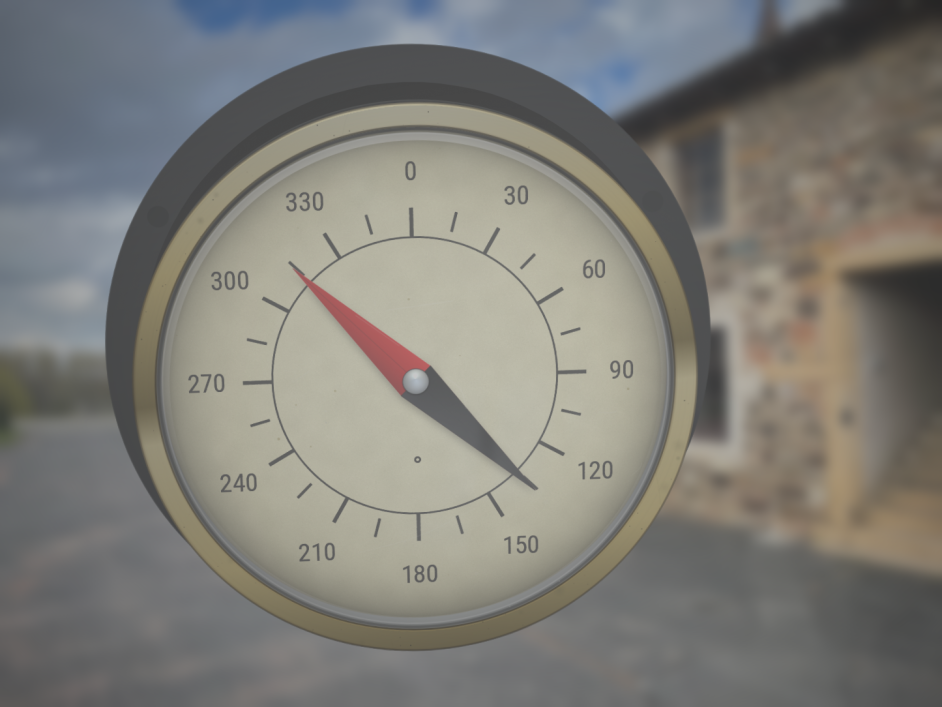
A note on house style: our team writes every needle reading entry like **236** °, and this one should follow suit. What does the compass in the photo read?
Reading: **315** °
